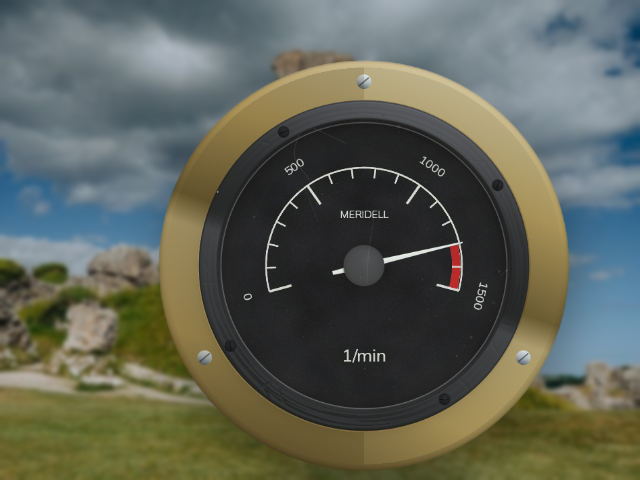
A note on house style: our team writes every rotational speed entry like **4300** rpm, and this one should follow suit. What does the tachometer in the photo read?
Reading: **1300** rpm
